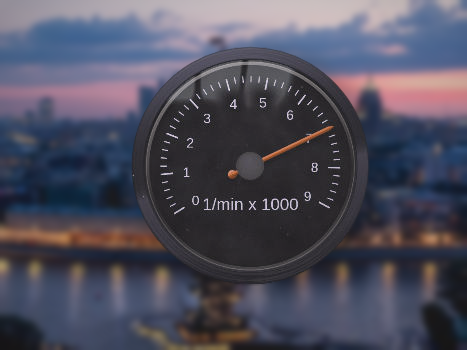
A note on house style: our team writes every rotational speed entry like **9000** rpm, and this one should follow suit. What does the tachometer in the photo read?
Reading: **7000** rpm
